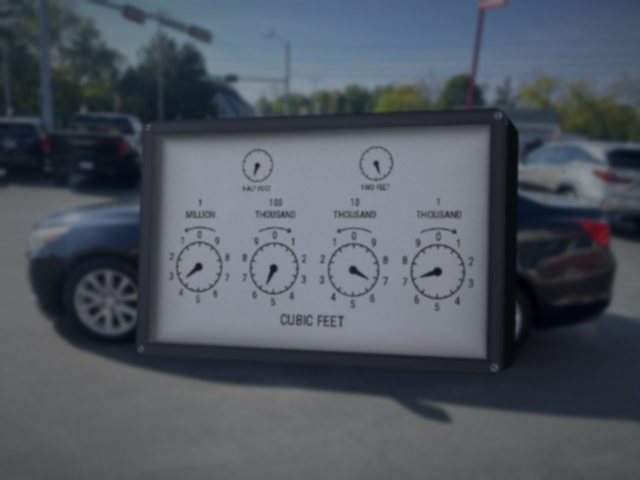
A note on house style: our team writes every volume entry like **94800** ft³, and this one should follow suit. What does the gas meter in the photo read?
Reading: **356700** ft³
